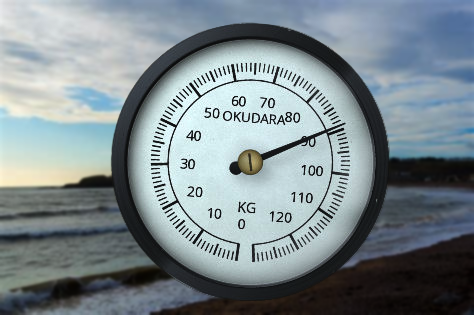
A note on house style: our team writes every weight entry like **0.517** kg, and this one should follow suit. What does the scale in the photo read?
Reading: **89** kg
